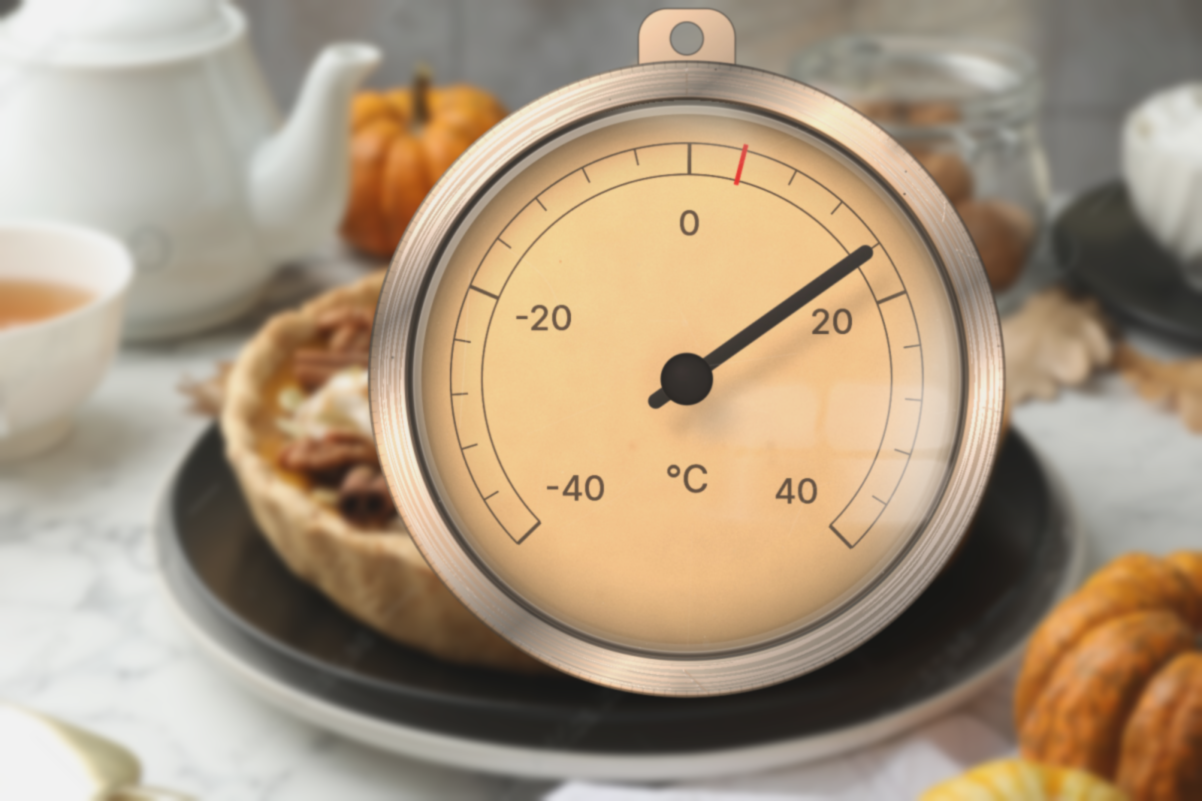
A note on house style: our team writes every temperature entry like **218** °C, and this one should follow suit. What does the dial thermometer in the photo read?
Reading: **16** °C
